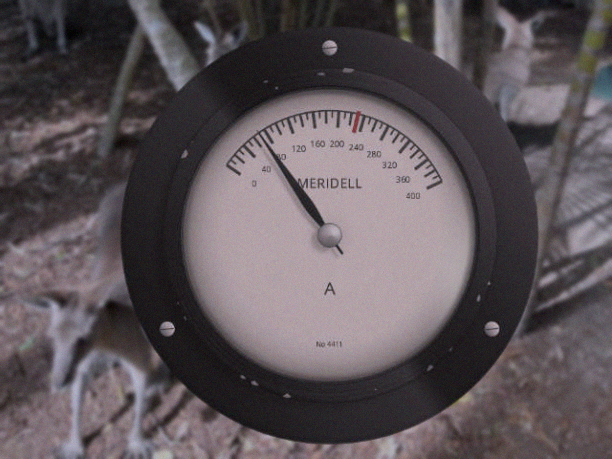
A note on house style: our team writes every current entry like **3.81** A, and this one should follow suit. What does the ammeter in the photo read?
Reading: **70** A
